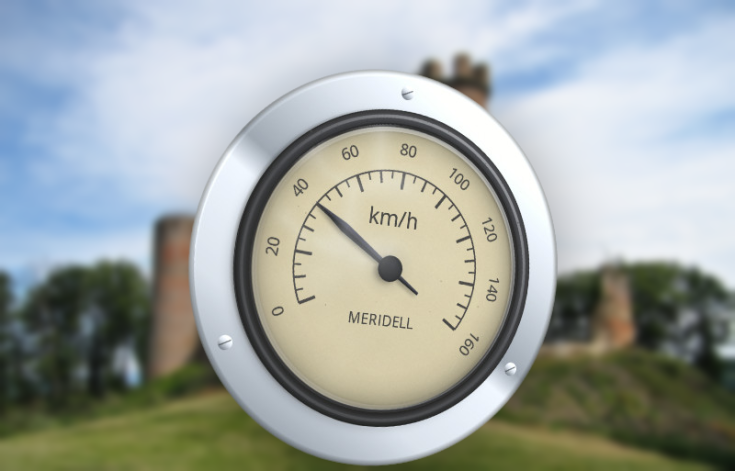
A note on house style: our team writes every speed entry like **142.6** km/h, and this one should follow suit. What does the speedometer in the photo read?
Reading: **40** km/h
